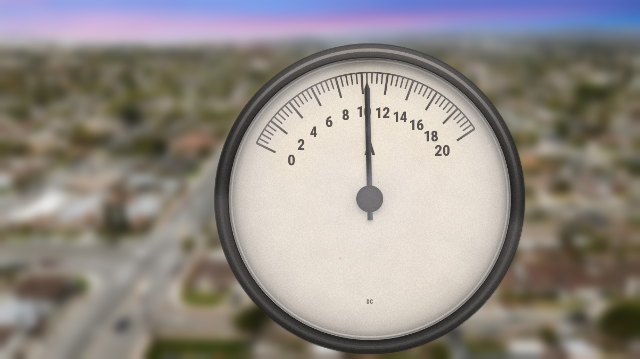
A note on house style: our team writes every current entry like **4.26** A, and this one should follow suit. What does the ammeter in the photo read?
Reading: **10.4** A
